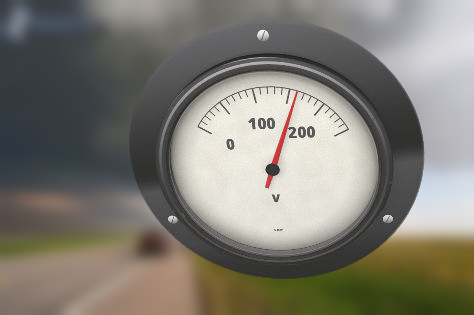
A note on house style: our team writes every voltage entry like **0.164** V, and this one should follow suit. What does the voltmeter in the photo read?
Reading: **160** V
